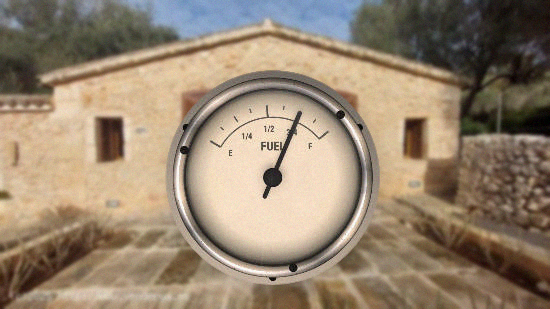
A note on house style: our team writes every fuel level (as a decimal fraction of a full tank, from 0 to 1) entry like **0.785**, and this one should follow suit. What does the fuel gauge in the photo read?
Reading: **0.75**
